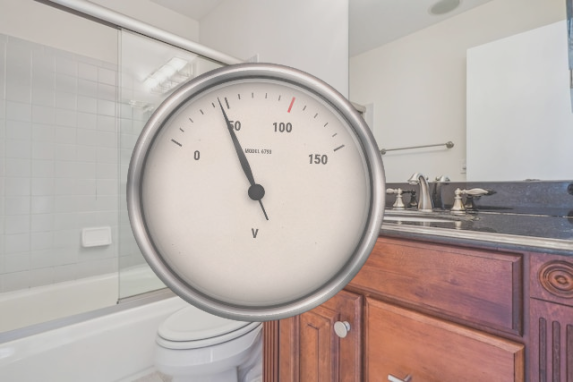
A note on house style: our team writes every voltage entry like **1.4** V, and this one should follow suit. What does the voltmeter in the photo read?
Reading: **45** V
